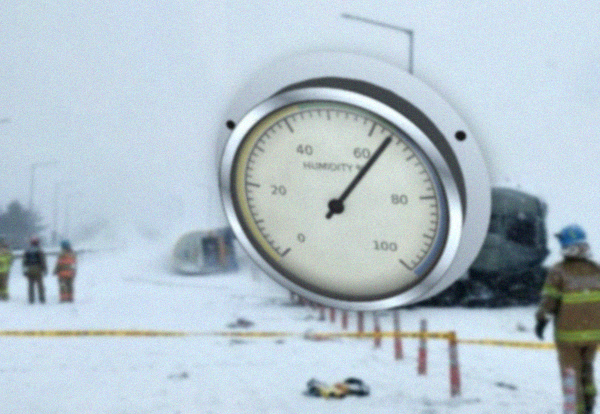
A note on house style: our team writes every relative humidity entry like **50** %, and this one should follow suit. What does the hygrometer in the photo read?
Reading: **64** %
